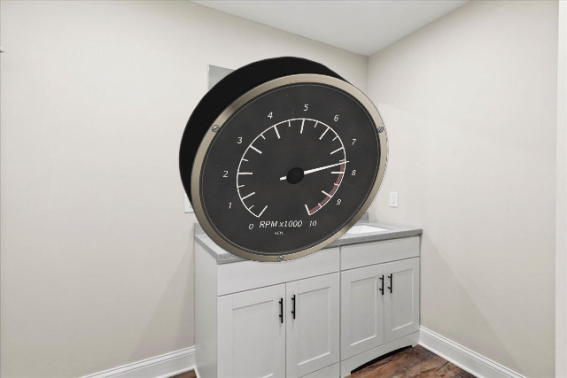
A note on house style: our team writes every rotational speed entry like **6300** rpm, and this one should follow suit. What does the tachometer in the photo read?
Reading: **7500** rpm
